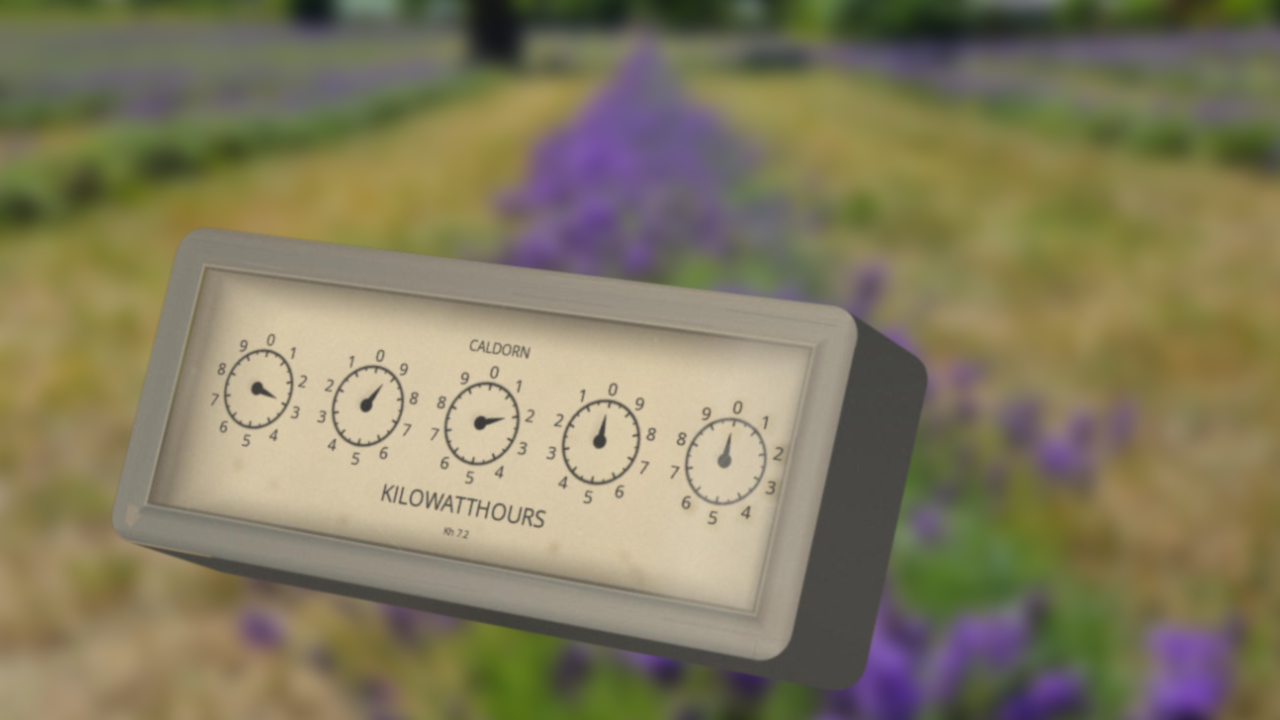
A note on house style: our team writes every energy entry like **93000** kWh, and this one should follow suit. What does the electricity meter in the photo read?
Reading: **29200** kWh
